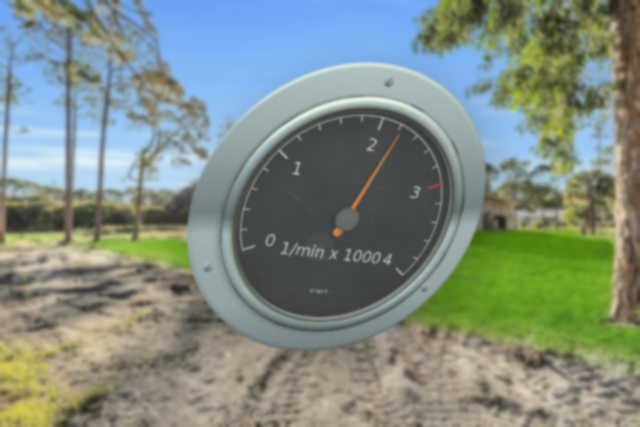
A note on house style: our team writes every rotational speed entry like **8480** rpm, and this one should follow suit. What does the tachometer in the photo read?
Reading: **2200** rpm
